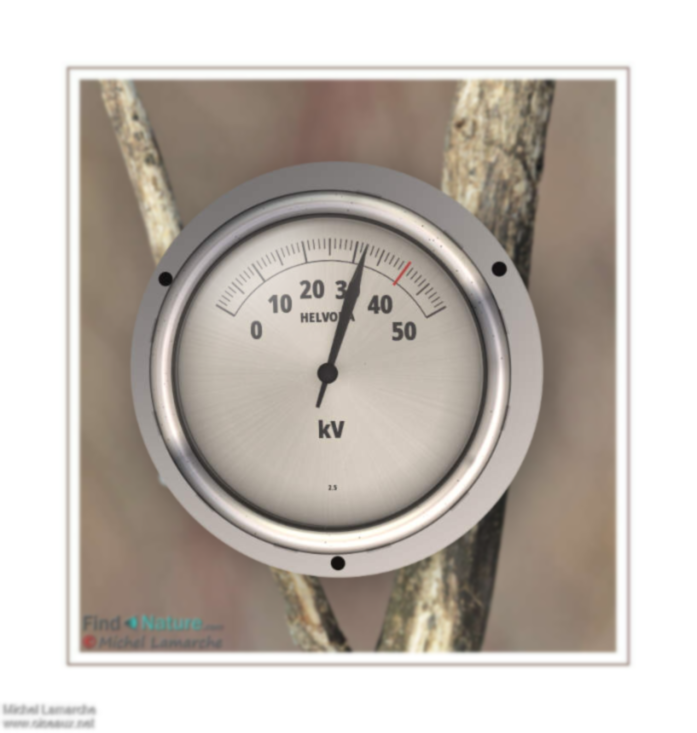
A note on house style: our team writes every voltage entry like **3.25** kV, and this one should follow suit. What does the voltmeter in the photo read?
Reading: **32** kV
